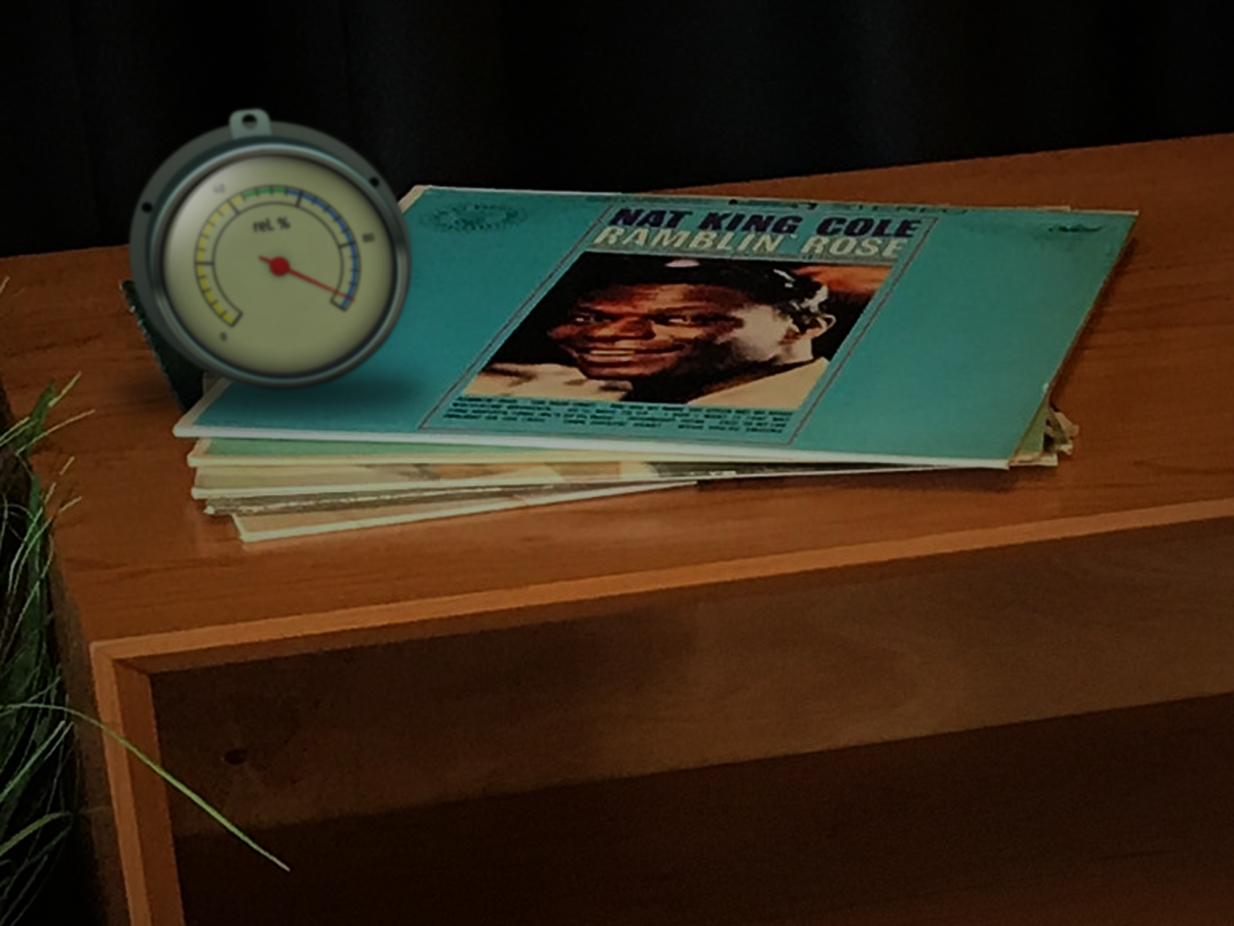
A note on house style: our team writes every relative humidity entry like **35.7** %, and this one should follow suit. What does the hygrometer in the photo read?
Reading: **96** %
